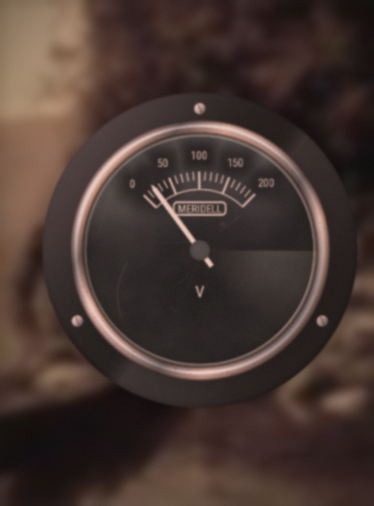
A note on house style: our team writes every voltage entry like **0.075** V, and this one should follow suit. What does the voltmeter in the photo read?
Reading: **20** V
